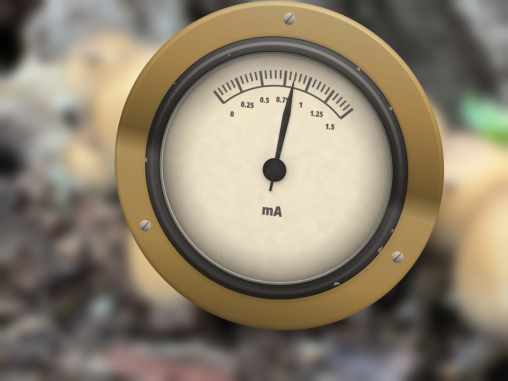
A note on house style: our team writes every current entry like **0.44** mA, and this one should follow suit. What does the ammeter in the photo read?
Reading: **0.85** mA
